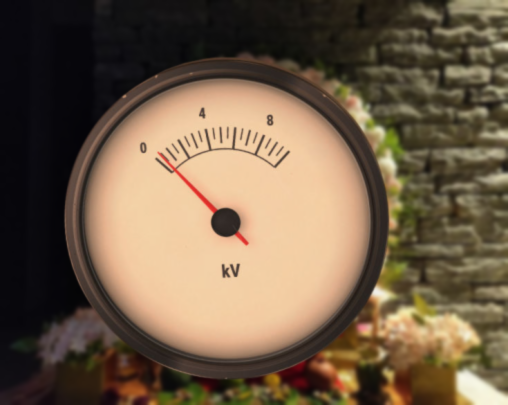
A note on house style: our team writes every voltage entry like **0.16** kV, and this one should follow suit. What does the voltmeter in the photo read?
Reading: **0.5** kV
